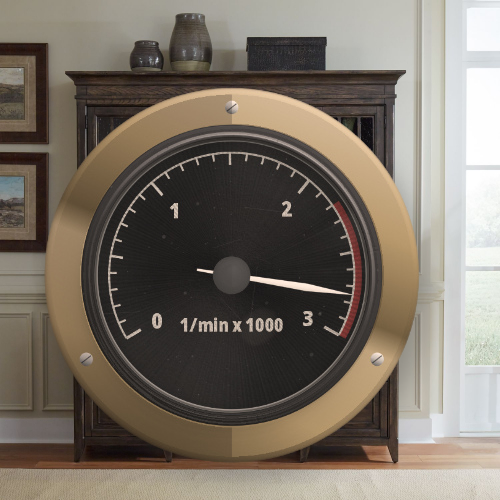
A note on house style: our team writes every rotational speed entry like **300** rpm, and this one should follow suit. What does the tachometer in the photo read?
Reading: **2750** rpm
